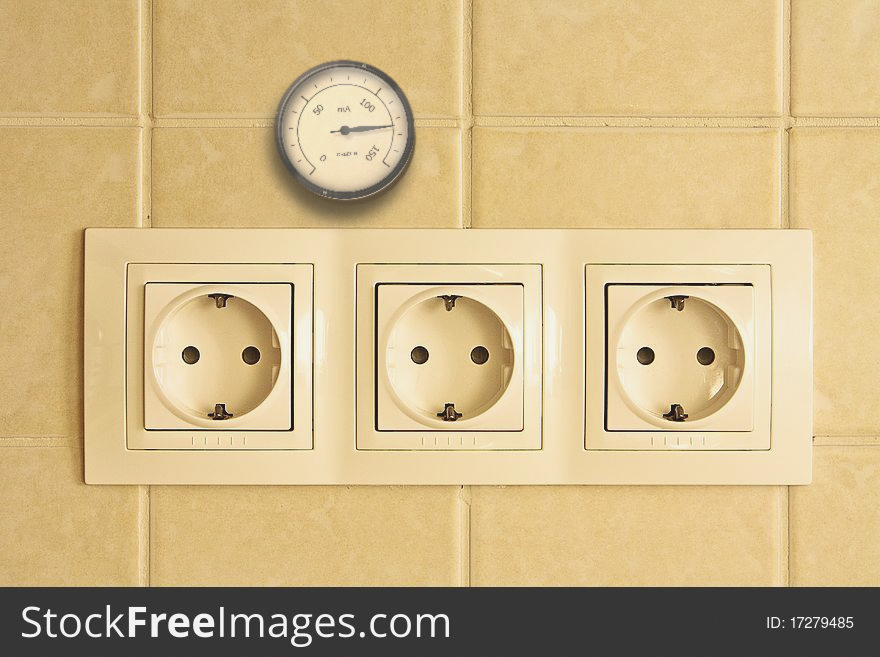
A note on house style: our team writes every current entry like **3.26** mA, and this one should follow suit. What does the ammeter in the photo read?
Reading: **125** mA
